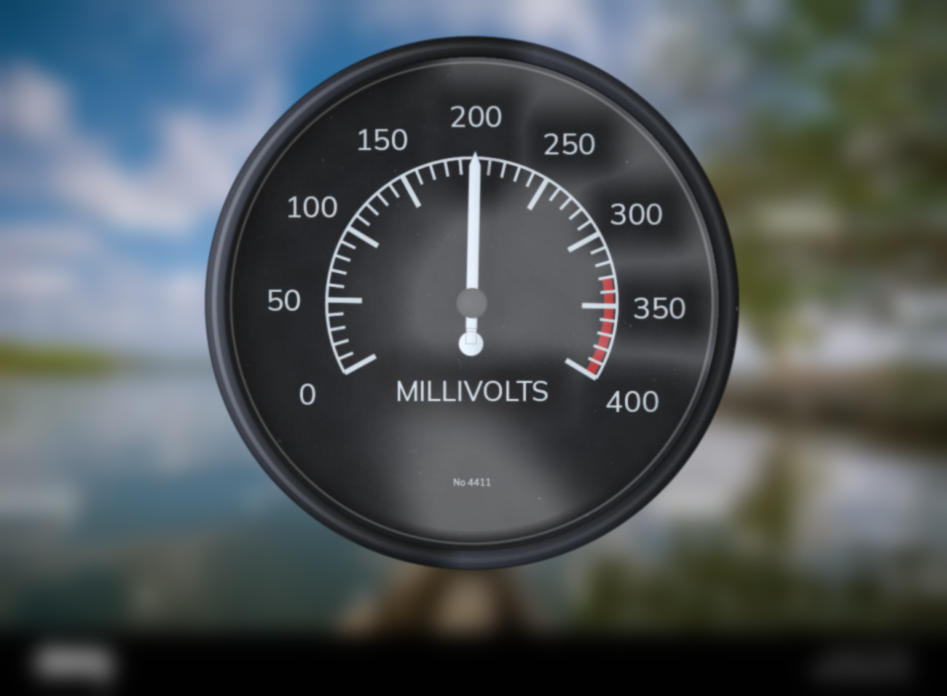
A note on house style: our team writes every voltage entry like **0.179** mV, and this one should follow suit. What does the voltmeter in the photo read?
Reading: **200** mV
